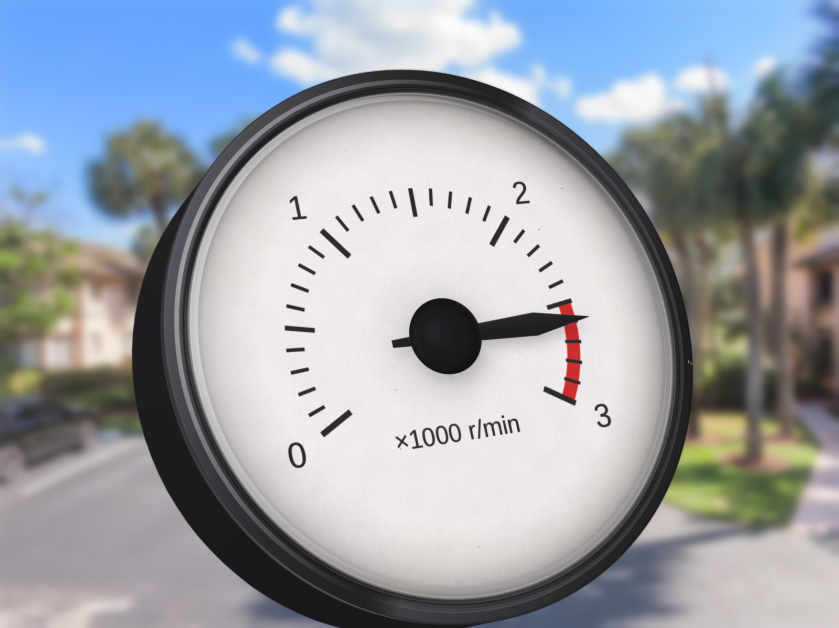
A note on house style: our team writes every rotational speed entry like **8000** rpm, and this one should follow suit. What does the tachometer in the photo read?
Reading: **2600** rpm
